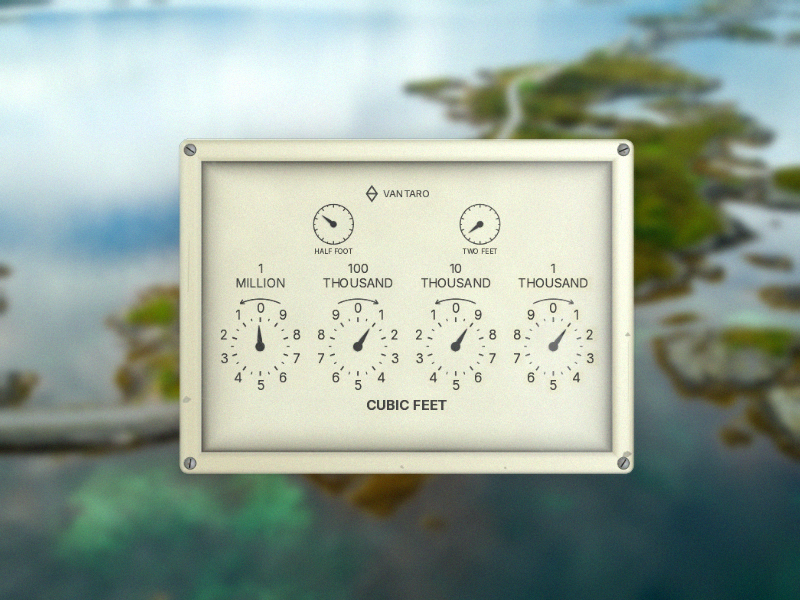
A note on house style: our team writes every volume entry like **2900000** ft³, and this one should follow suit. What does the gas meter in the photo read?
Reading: **9100** ft³
